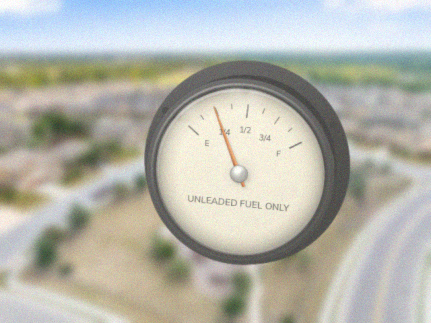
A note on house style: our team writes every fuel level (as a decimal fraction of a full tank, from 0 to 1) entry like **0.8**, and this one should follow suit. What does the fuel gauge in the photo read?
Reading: **0.25**
